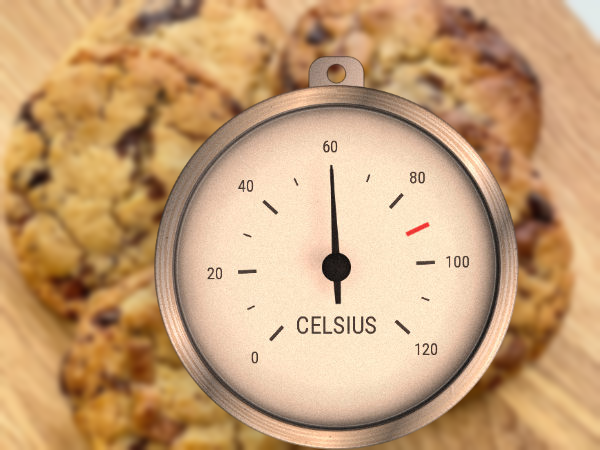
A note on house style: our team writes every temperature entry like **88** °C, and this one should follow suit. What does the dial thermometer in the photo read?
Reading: **60** °C
